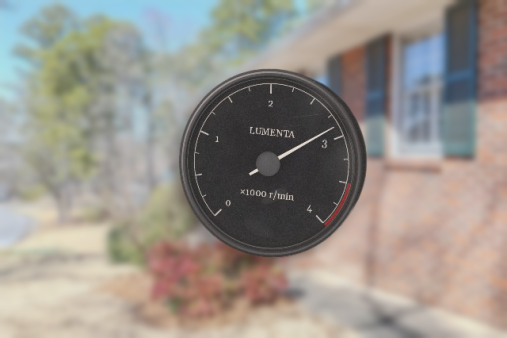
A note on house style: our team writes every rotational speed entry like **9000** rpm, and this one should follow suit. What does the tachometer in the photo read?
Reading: **2875** rpm
